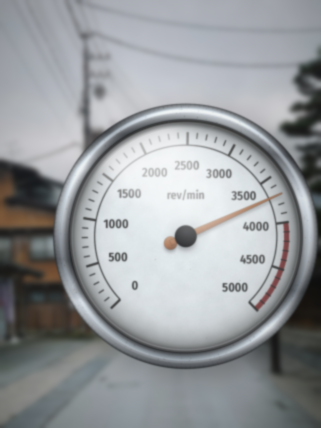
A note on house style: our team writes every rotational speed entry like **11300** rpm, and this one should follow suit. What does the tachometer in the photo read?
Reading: **3700** rpm
